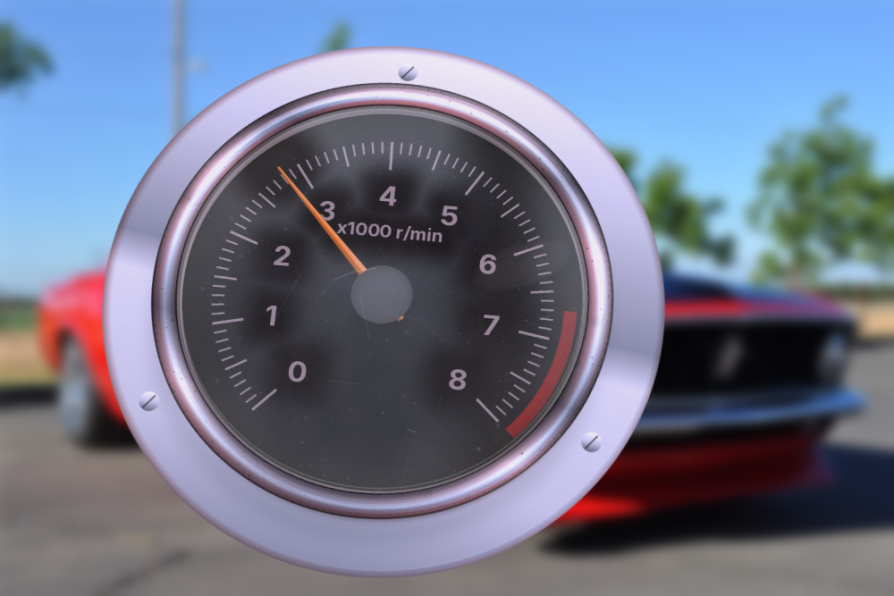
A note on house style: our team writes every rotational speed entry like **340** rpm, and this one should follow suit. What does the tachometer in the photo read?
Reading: **2800** rpm
